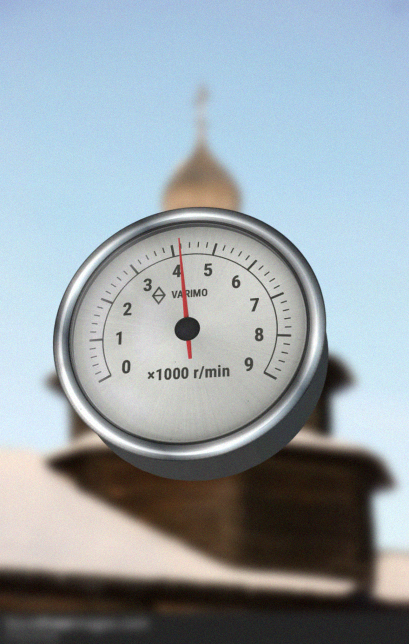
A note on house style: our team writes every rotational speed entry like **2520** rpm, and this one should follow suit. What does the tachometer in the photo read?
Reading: **4200** rpm
